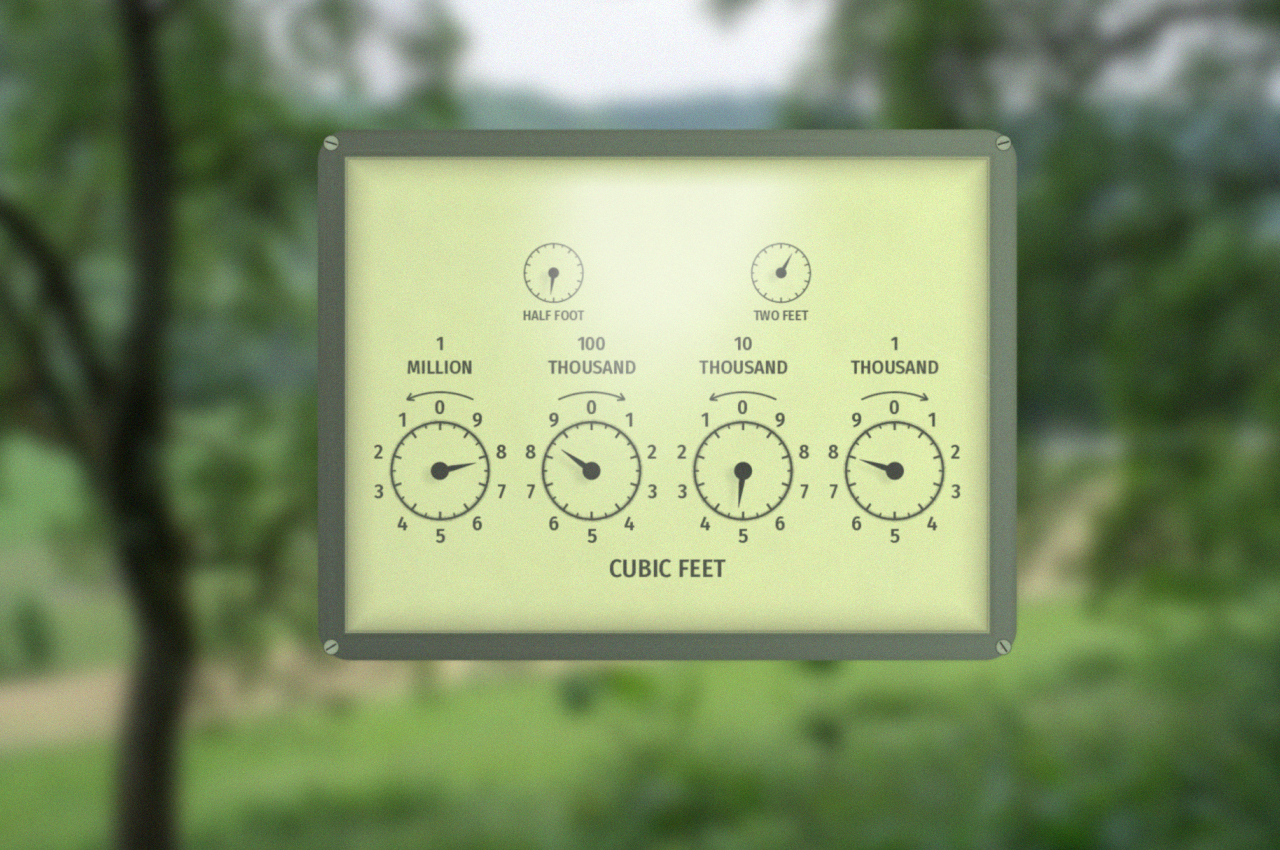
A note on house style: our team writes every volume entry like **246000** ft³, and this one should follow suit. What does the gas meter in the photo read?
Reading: **784800** ft³
